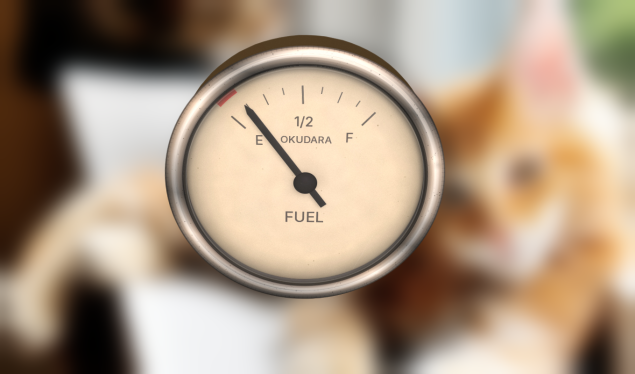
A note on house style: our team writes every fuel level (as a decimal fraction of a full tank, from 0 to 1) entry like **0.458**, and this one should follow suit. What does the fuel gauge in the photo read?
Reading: **0.125**
